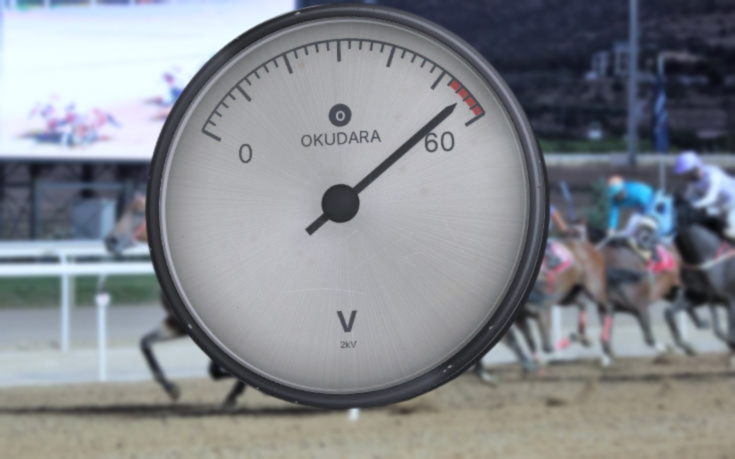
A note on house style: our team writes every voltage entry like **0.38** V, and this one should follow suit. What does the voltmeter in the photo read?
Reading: **56** V
